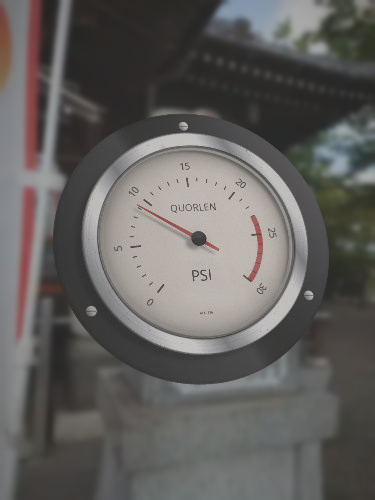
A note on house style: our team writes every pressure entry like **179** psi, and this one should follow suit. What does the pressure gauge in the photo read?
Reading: **9** psi
